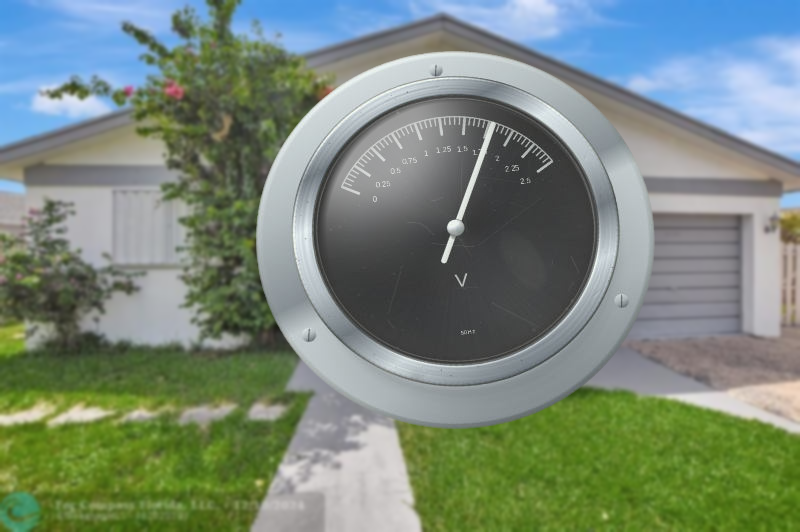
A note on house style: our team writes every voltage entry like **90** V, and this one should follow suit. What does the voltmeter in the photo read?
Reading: **1.8** V
